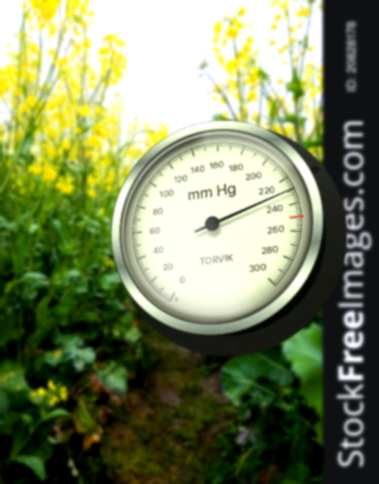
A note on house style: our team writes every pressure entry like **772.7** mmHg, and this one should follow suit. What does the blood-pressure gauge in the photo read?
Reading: **230** mmHg
